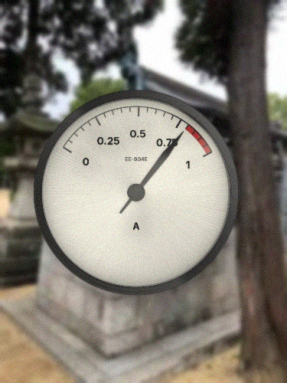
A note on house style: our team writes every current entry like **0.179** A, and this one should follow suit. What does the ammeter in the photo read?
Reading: **0.8** A
